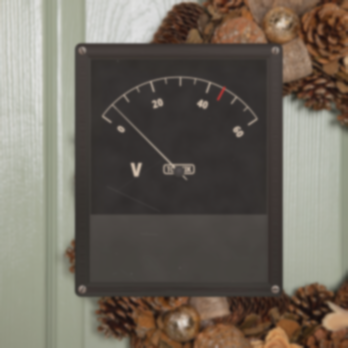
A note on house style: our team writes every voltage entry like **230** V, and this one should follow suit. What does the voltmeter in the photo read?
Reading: **5** V
